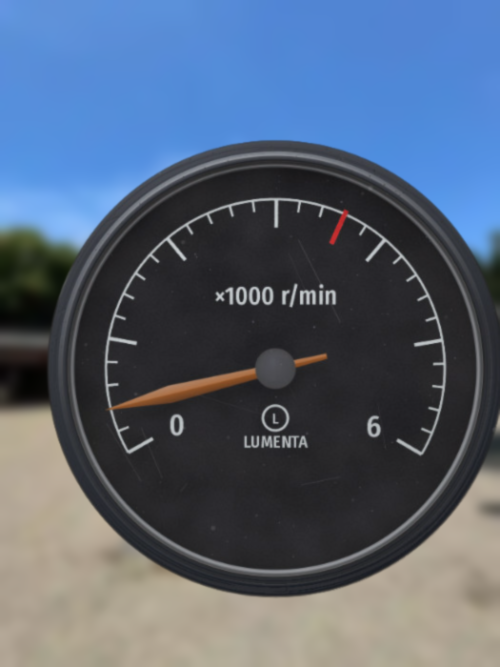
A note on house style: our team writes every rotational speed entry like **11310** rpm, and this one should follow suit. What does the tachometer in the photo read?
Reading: **400** rpm
